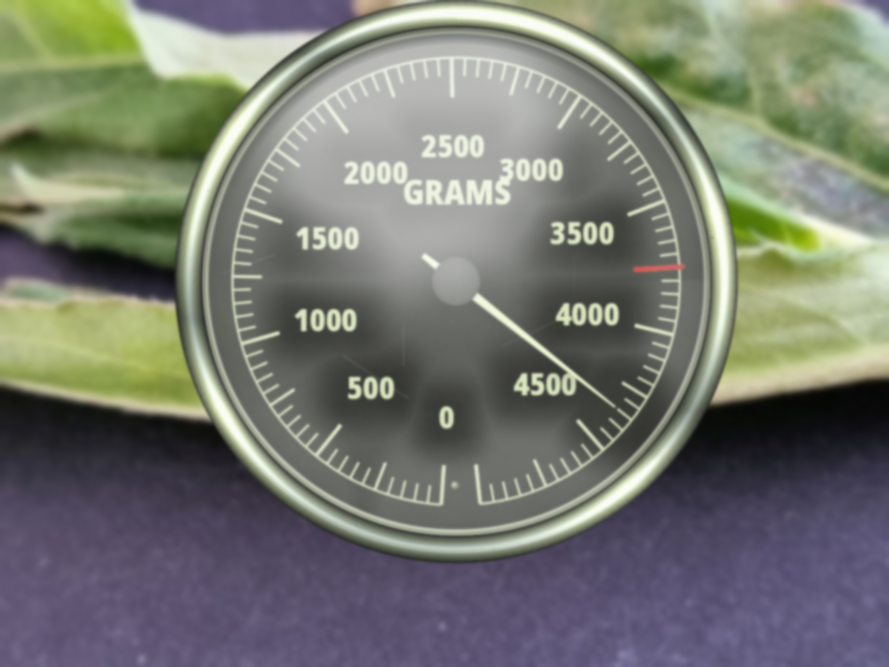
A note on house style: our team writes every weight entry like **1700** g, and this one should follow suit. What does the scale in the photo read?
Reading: **4350** g
